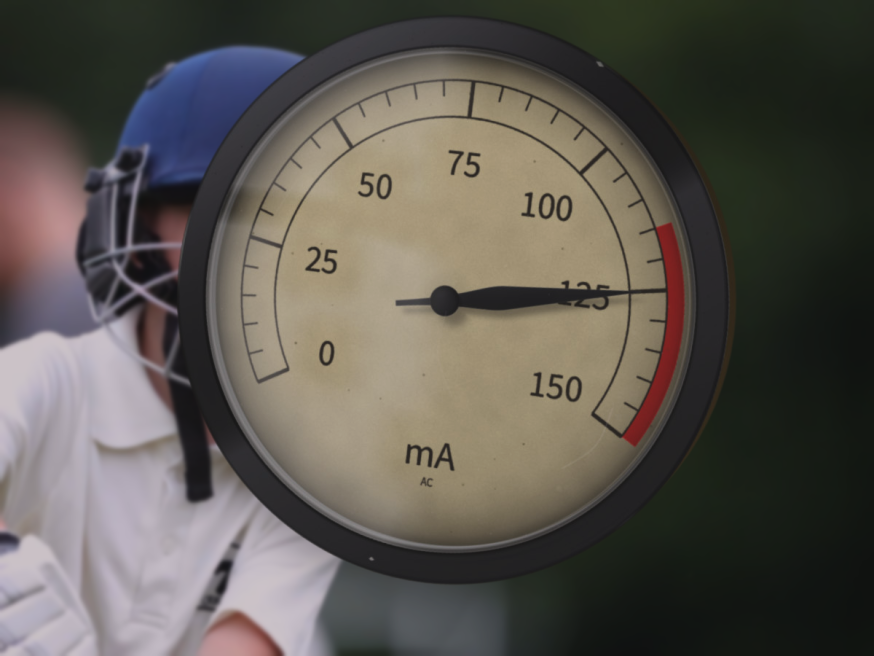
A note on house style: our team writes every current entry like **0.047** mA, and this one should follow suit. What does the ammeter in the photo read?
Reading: **125** mA
